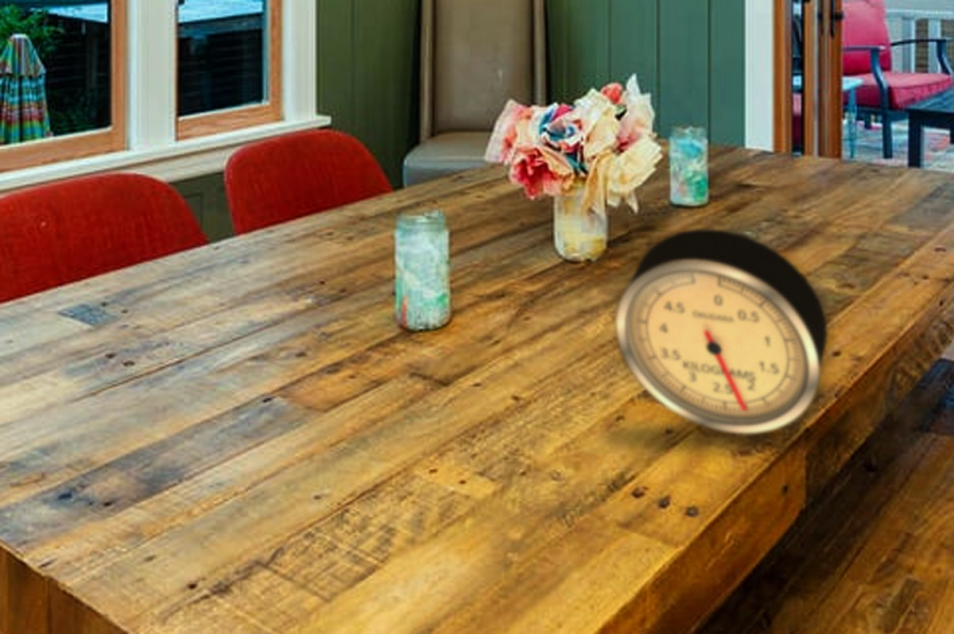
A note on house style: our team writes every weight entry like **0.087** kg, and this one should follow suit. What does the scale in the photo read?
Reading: **2.25** kg
